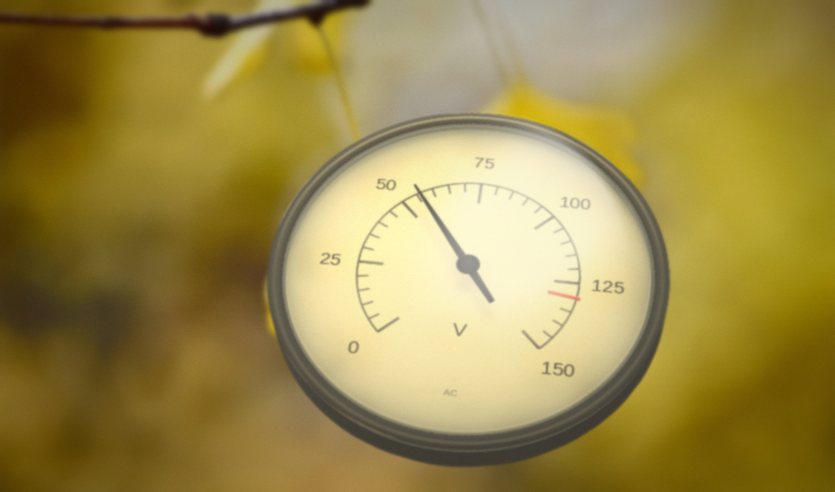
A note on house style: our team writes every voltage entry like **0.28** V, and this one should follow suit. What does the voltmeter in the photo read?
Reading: **55** V
